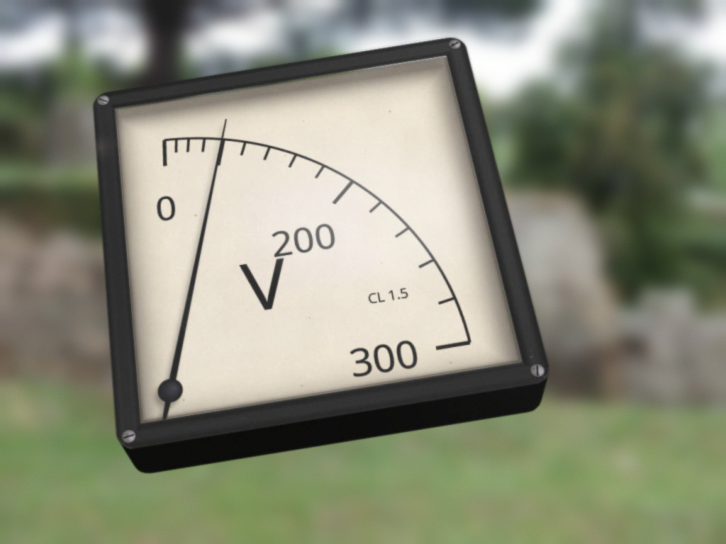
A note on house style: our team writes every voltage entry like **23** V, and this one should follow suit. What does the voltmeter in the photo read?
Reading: **100** V
